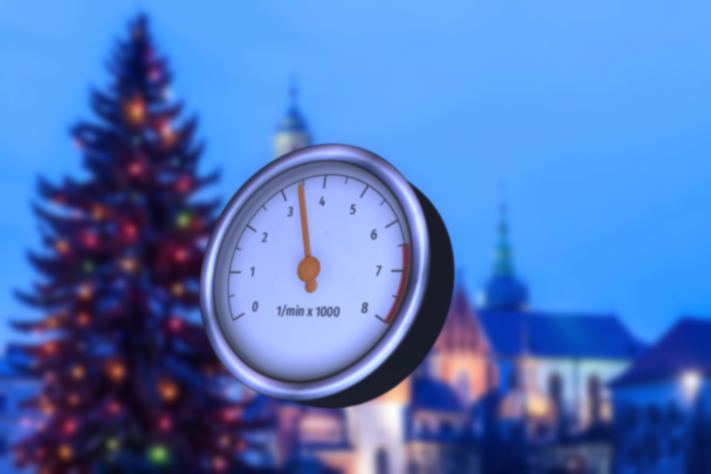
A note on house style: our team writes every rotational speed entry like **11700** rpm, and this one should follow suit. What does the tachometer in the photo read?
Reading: **3500** rpm
